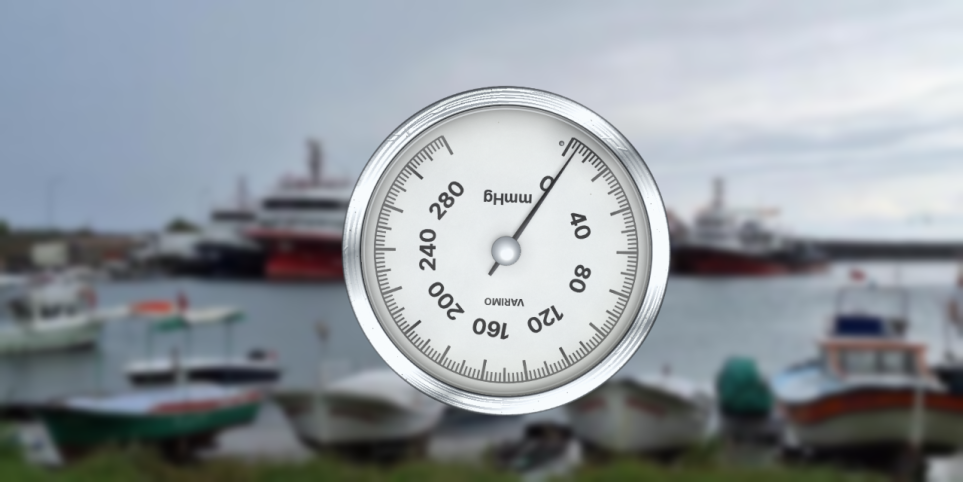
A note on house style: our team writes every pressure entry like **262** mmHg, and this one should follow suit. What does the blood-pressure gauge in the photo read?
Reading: **4** mmHg
